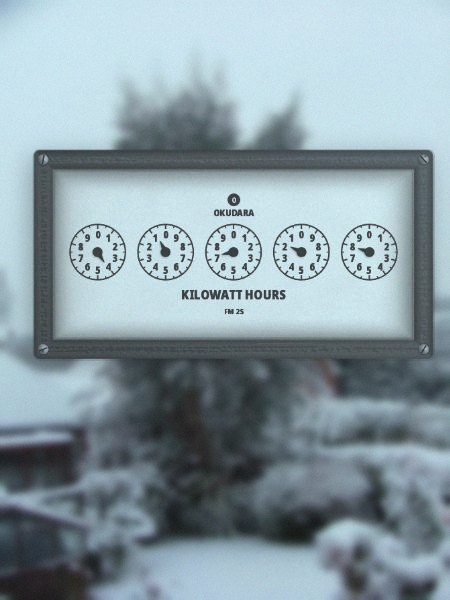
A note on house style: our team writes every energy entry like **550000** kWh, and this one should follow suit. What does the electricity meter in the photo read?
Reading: **40718** kWh
